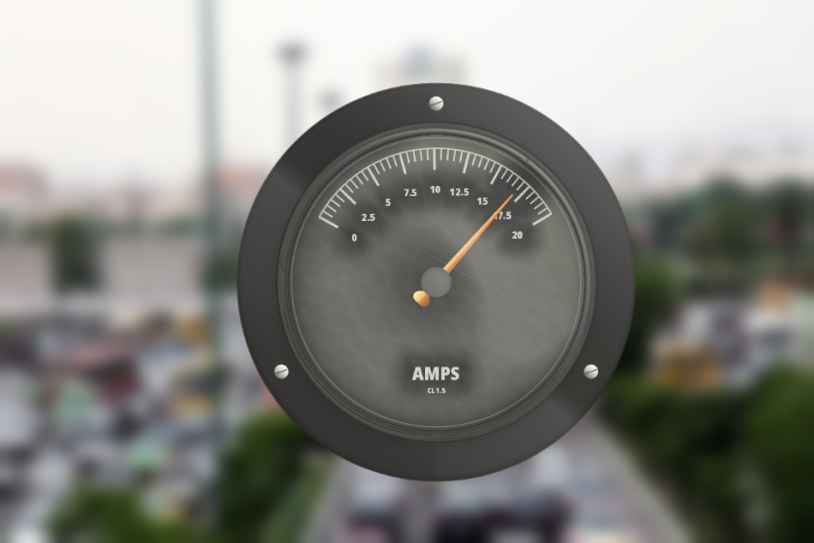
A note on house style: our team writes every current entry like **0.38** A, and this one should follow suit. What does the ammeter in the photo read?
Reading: **17** A
